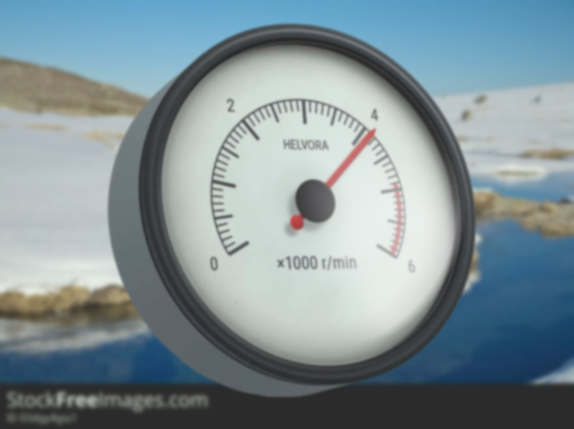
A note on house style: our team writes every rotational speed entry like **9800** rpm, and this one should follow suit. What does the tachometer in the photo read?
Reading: **4100** rpm
